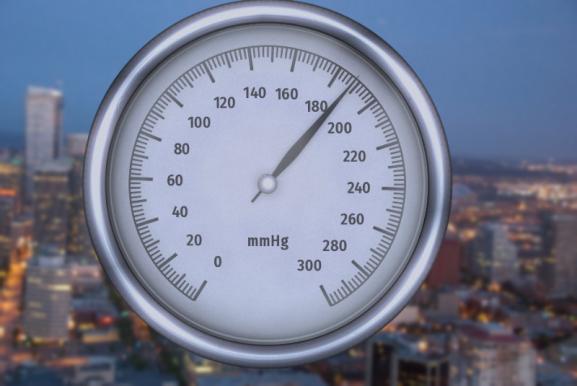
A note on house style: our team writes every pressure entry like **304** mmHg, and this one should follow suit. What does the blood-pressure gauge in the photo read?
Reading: **188** mmHg
